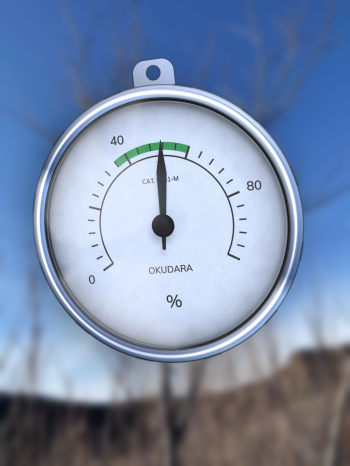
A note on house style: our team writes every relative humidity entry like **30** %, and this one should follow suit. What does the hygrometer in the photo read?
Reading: **52** %
